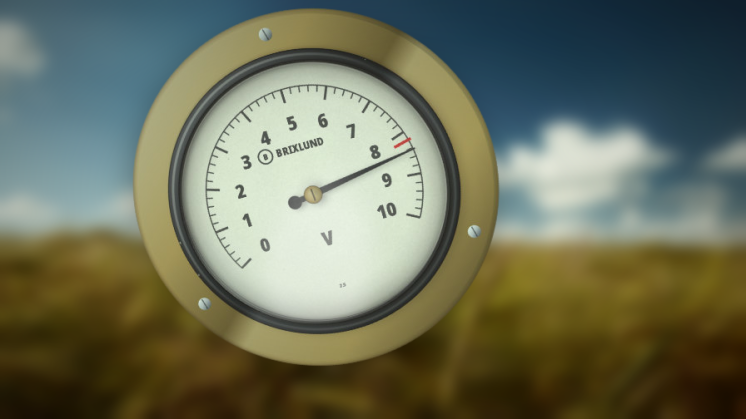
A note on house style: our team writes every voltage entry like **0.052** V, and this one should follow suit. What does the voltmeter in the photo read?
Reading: **8.4** V
